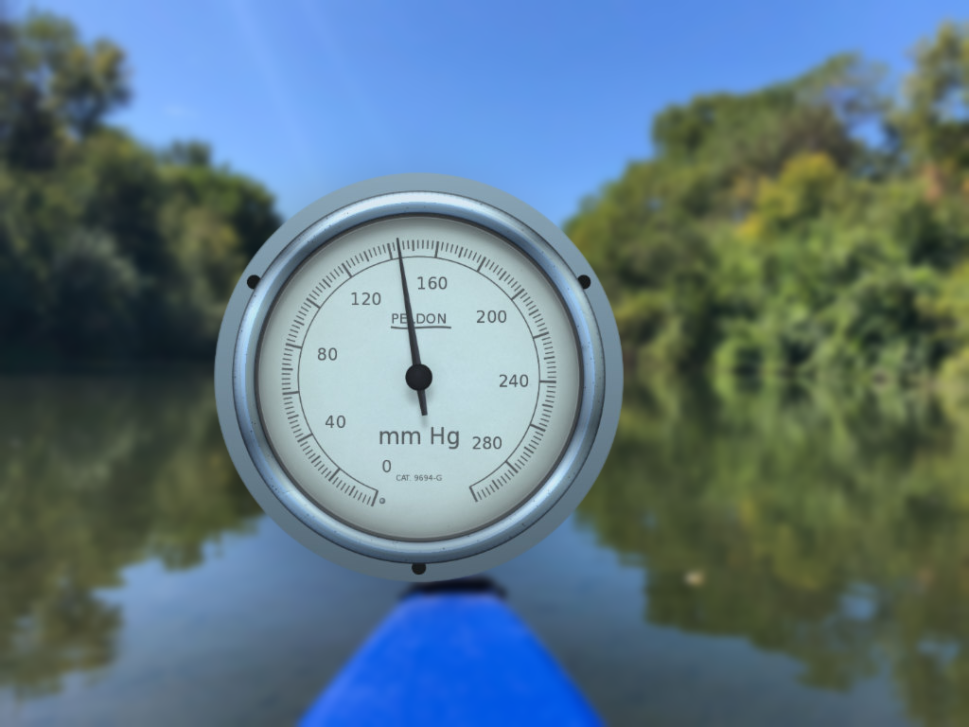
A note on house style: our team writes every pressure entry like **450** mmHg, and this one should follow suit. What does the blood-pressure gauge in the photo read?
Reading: **144** mmHg
